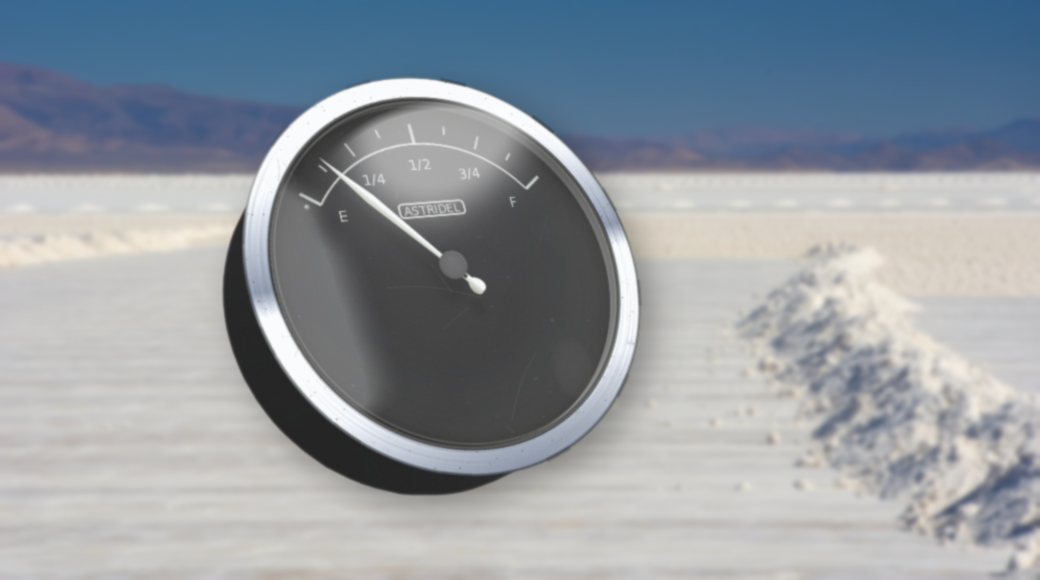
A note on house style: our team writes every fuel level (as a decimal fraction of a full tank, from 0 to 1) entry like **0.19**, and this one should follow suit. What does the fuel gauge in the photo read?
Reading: **0.125**
